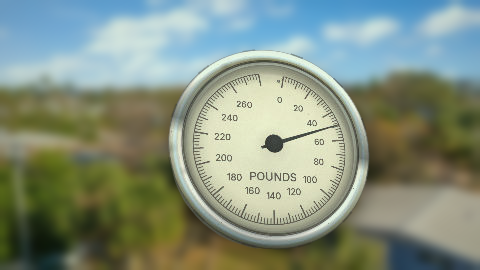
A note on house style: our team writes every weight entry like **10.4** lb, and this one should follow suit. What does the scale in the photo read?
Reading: **50** lb
